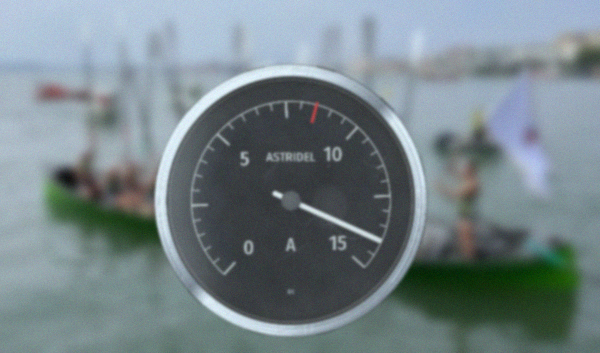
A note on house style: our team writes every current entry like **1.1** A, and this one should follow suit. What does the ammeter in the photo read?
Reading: **14** A
